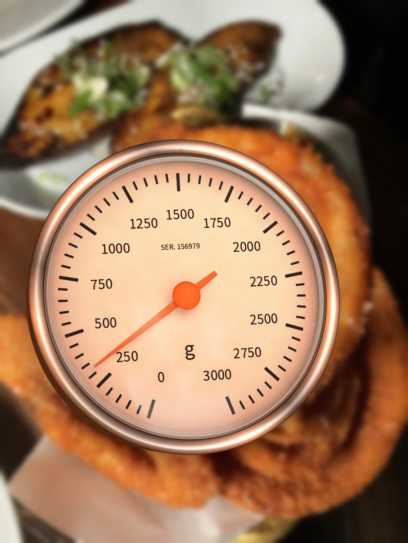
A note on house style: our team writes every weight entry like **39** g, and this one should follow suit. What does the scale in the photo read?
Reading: **325** g
